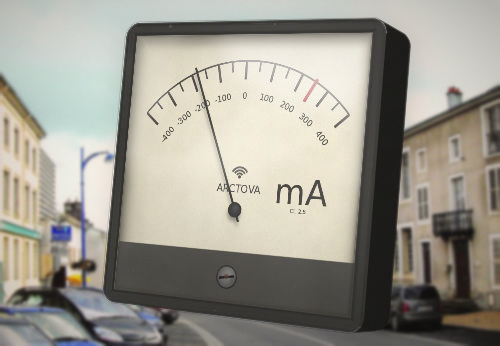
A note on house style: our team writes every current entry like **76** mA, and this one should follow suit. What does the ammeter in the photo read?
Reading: **-175** mA
